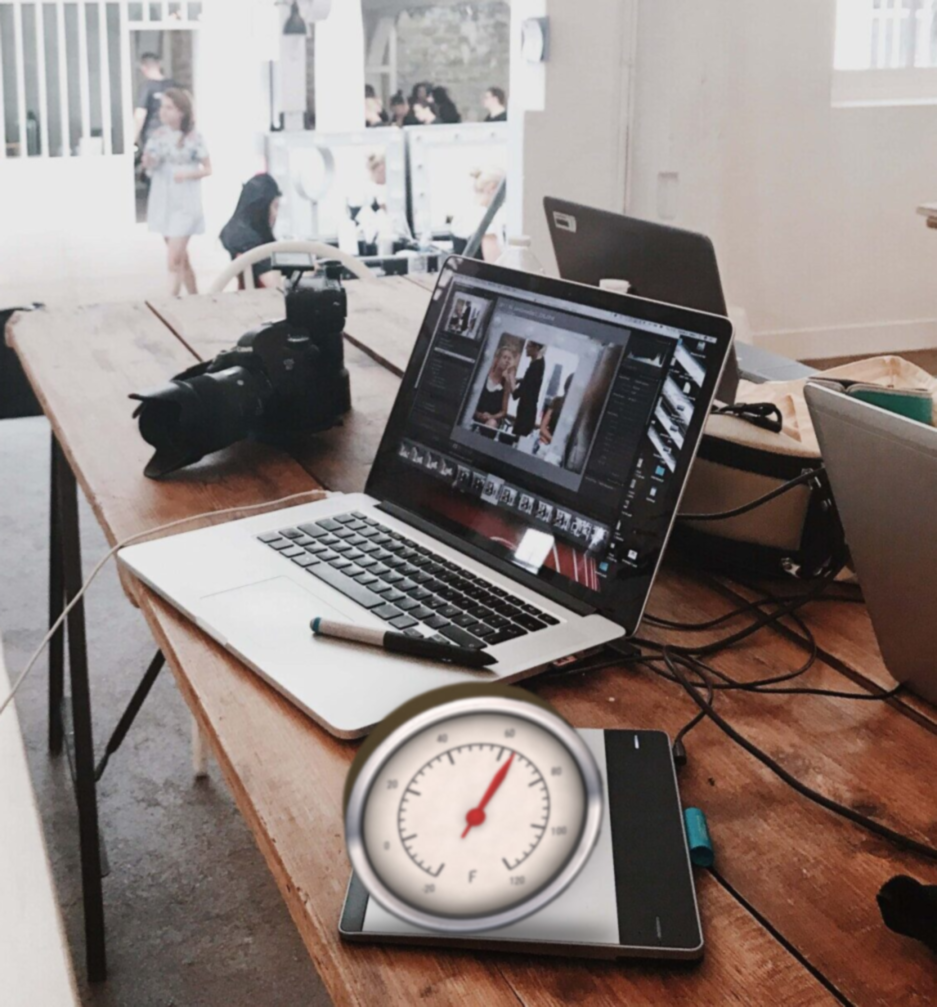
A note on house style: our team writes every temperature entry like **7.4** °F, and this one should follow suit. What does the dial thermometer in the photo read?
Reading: **64** °F
